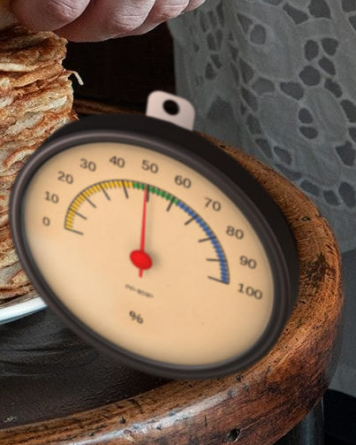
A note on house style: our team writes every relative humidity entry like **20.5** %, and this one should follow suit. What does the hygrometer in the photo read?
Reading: **50** %
